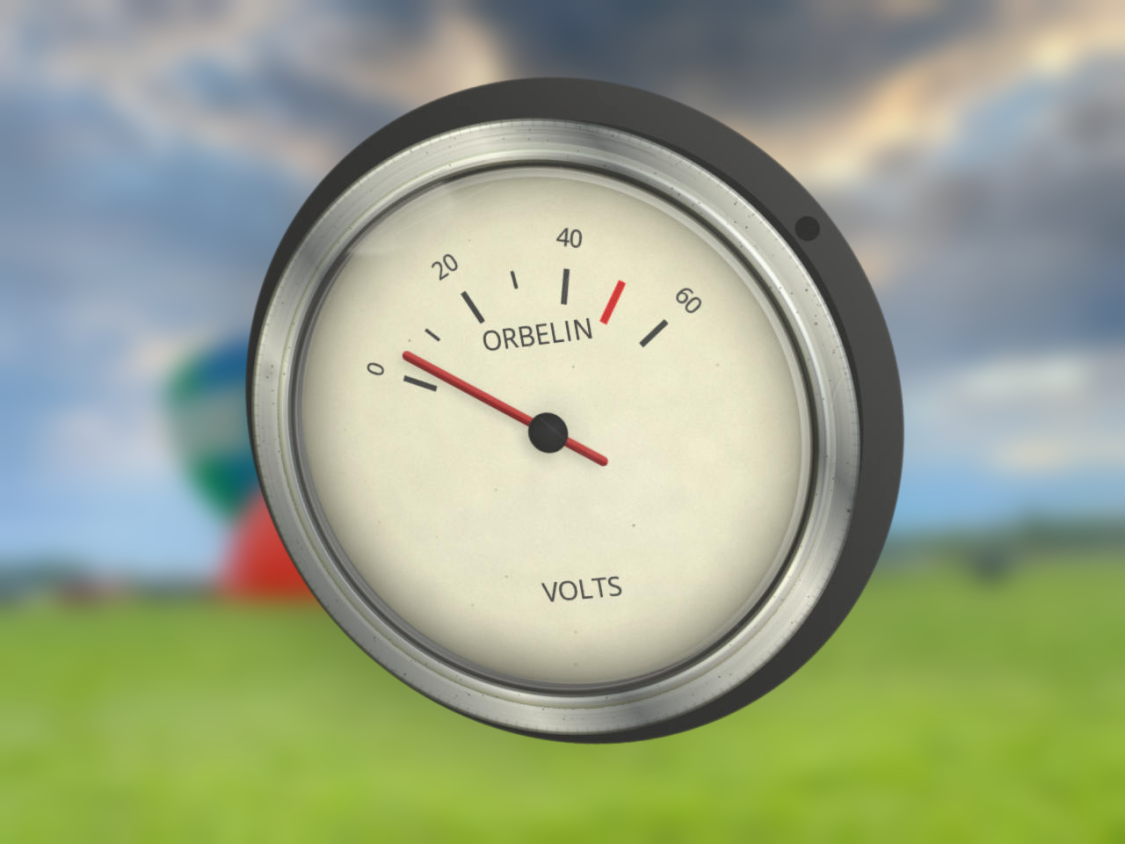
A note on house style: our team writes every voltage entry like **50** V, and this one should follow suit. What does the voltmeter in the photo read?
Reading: **5** V
